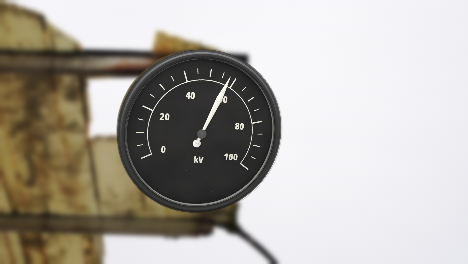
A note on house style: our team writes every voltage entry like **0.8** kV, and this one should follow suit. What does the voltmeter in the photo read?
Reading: **57.5** kV
